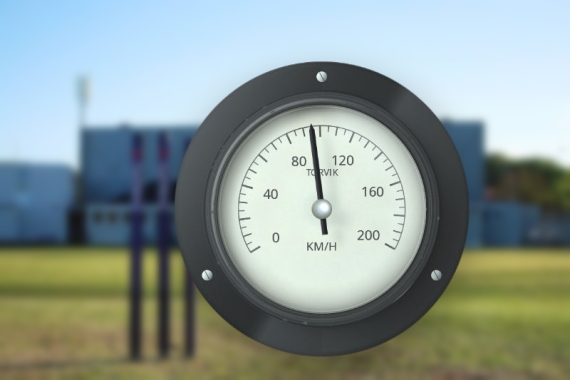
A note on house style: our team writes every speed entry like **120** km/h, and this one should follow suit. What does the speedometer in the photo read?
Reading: **95** km/h
